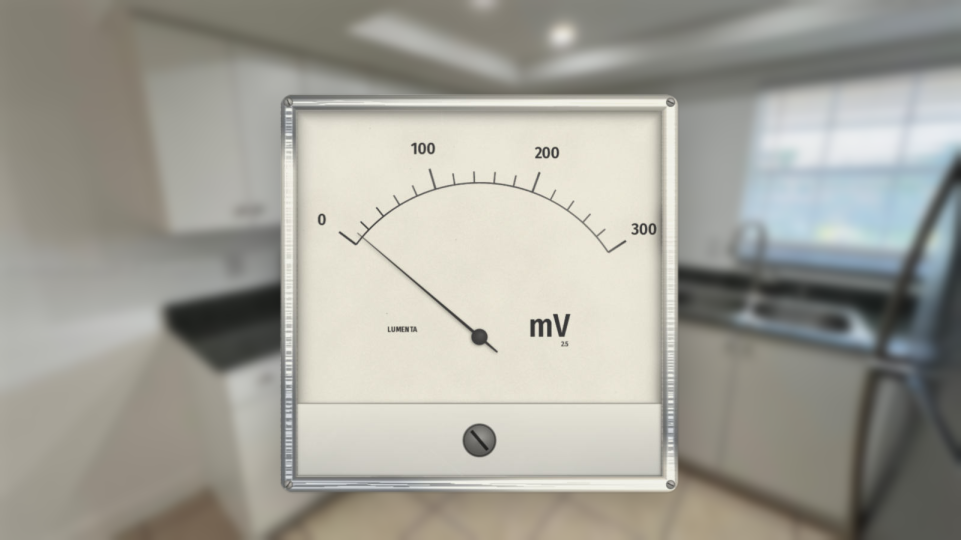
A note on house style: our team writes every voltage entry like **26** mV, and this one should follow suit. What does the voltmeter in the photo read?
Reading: **10** mV
